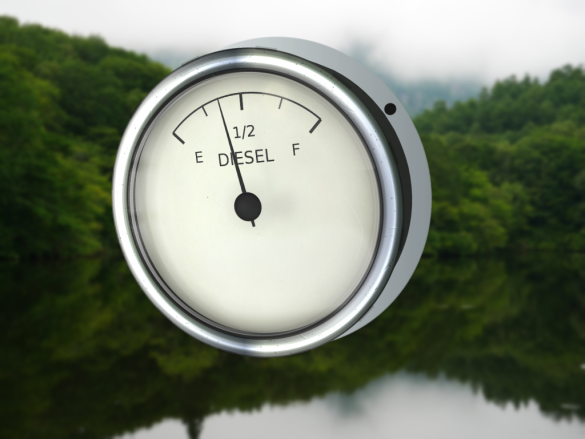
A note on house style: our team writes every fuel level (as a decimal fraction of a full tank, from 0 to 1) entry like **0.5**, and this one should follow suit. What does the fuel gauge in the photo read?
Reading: **0.375**
